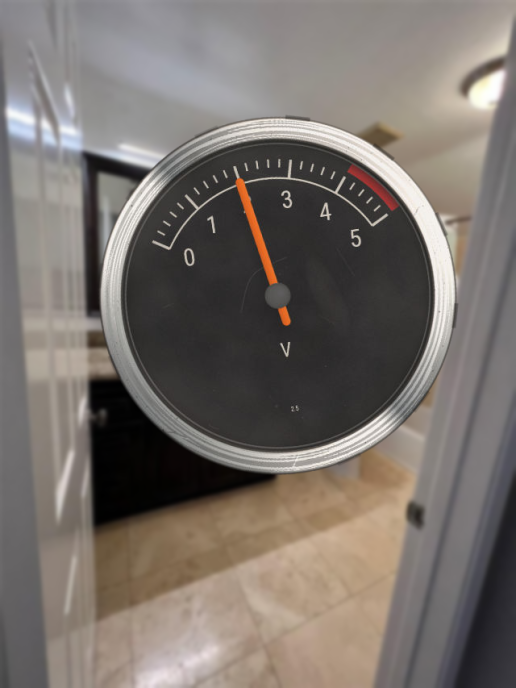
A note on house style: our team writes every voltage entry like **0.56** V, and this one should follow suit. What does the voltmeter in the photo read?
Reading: **2** V
